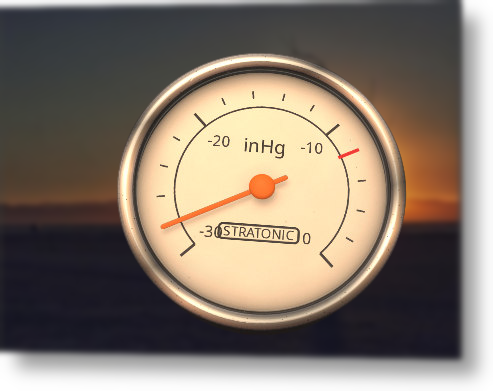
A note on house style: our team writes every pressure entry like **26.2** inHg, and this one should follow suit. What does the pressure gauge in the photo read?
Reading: **-28** inHg
